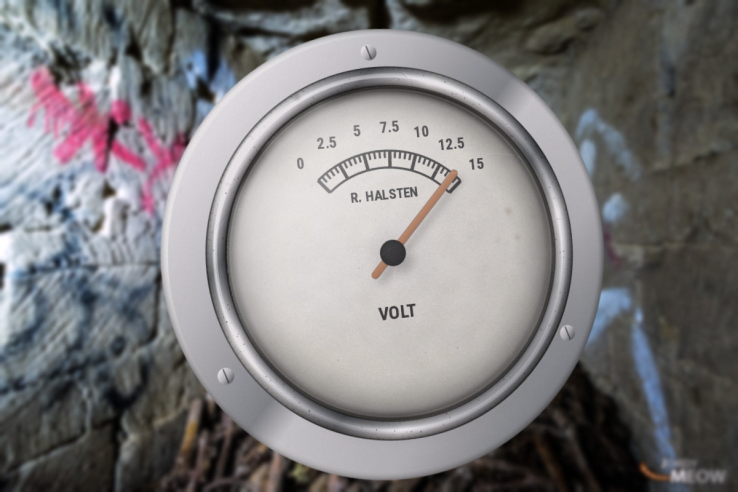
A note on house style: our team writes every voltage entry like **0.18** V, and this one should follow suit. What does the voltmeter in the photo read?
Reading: **14** V
